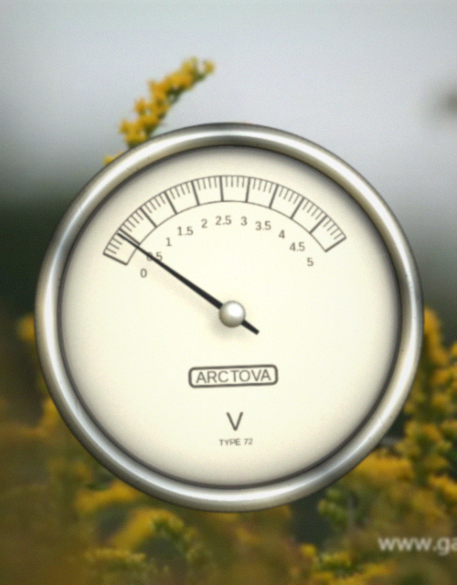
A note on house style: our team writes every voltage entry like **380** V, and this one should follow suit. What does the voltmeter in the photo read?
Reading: **0.4** V
